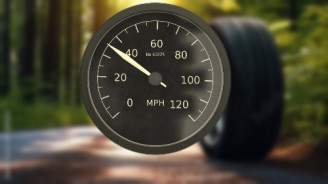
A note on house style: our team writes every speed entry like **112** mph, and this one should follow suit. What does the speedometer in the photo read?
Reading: **35** mph
